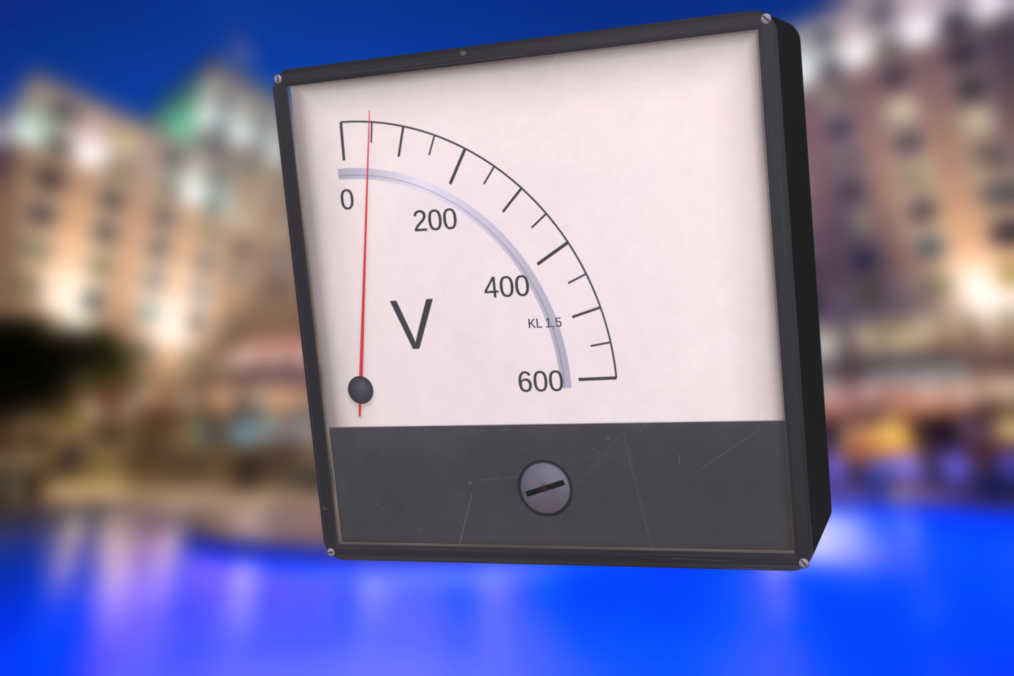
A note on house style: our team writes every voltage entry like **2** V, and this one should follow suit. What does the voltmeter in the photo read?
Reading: **50** V
